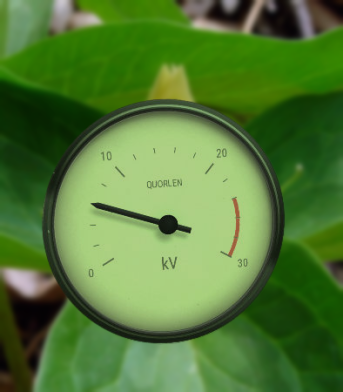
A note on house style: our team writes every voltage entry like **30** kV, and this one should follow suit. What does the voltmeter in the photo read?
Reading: **6** kV
